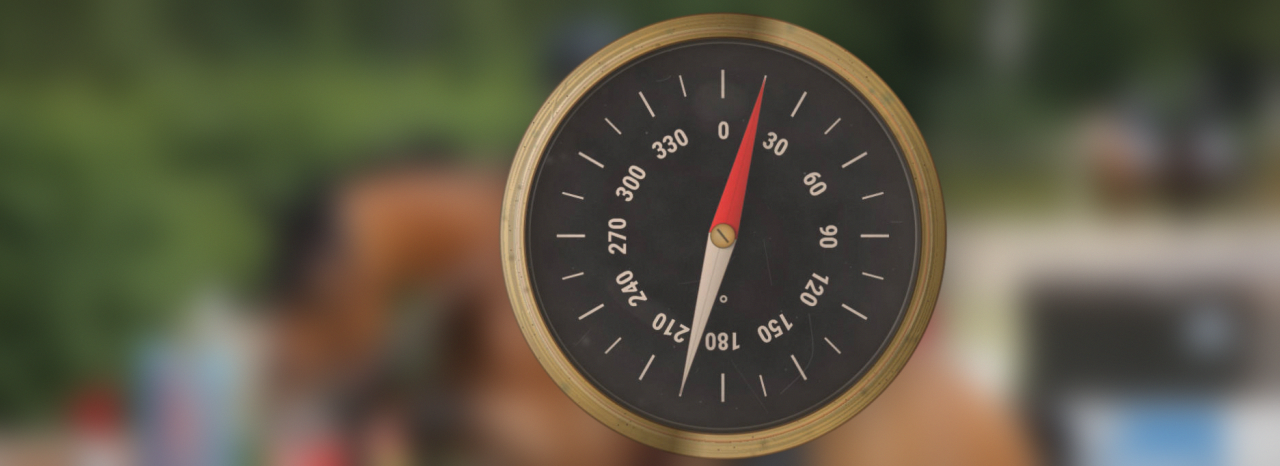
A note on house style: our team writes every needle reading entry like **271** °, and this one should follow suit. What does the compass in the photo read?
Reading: **15** °
